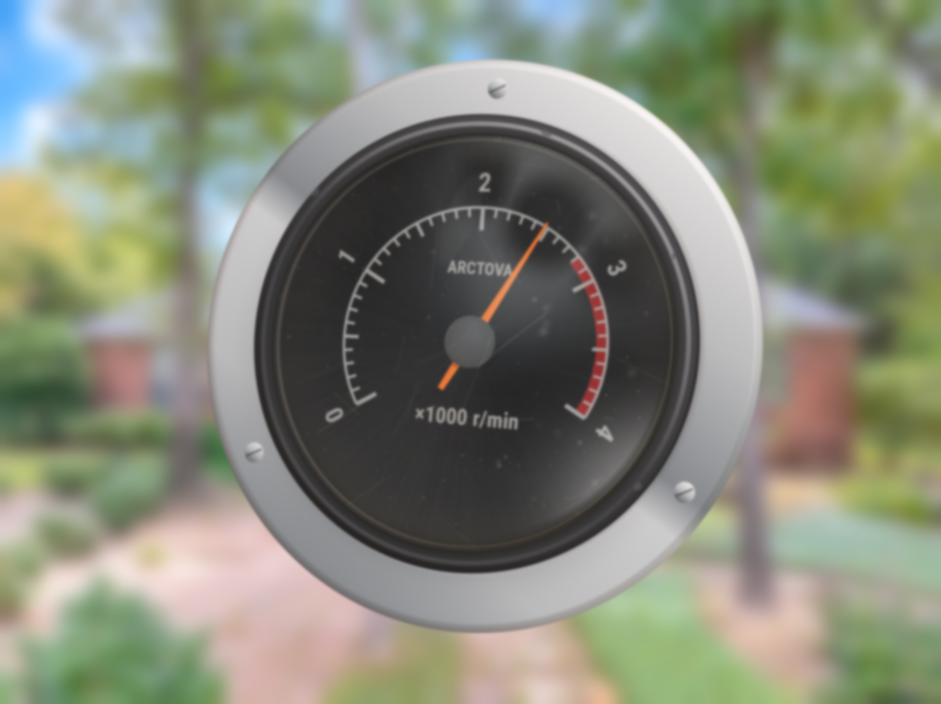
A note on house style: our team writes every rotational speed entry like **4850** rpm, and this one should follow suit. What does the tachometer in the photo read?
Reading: **2500** rpm
